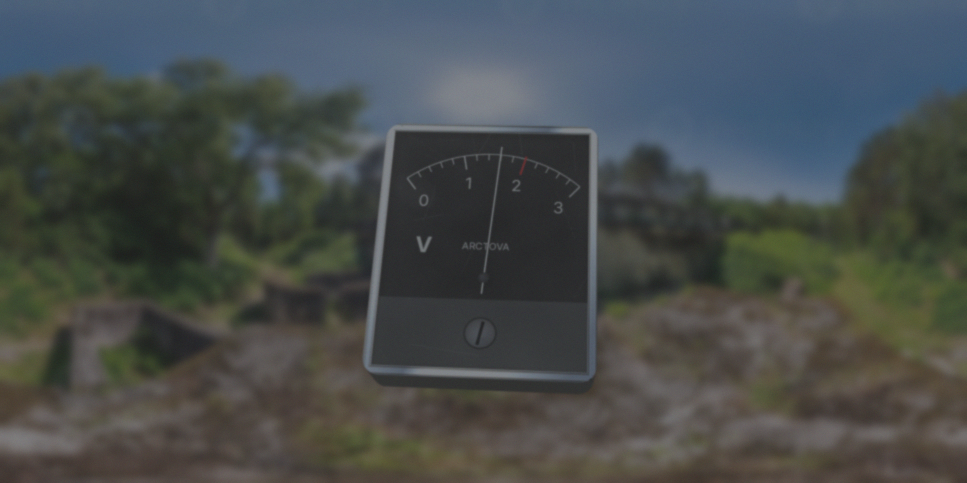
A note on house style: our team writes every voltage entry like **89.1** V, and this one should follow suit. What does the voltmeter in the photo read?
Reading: **1.6** V
